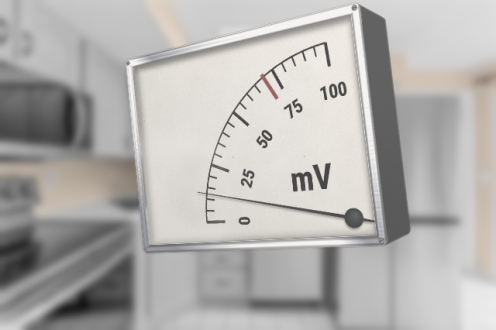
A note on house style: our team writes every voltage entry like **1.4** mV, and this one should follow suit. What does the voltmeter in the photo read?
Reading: **12.5** mV
